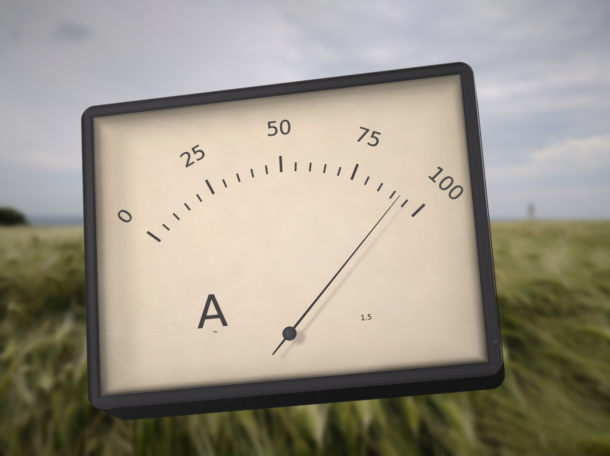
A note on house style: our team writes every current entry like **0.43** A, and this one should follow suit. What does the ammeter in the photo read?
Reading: **92.5** A
